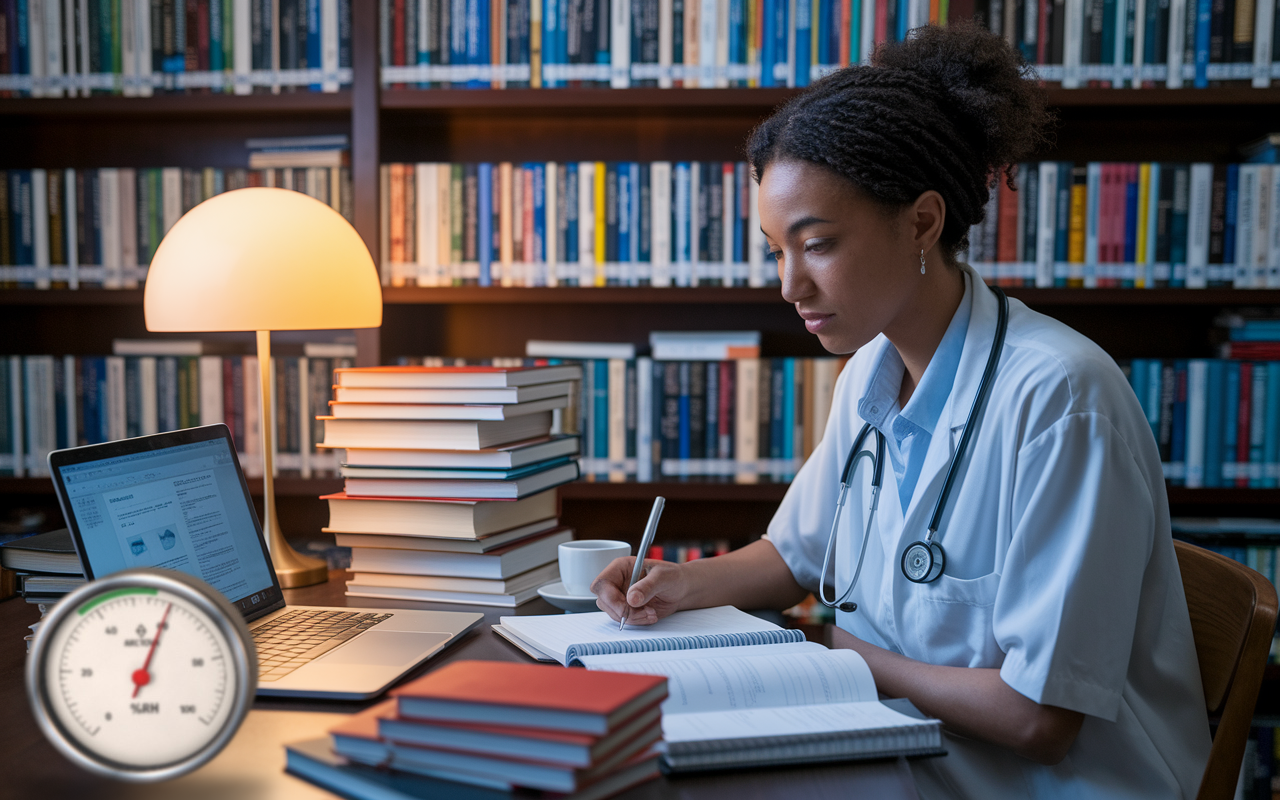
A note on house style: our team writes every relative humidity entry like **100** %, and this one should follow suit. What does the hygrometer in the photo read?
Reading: **60** %
